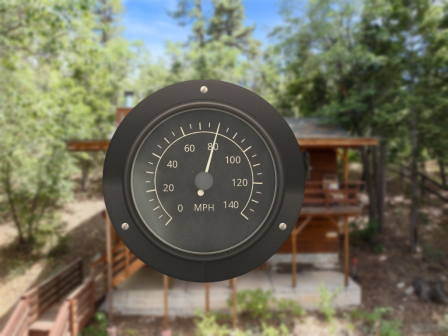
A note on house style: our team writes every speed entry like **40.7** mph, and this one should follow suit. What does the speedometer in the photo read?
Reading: **80** mph
